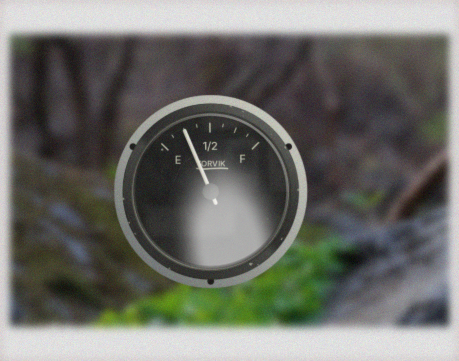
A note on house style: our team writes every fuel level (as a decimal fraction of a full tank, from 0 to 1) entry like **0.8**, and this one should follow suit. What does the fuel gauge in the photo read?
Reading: **0.25**
